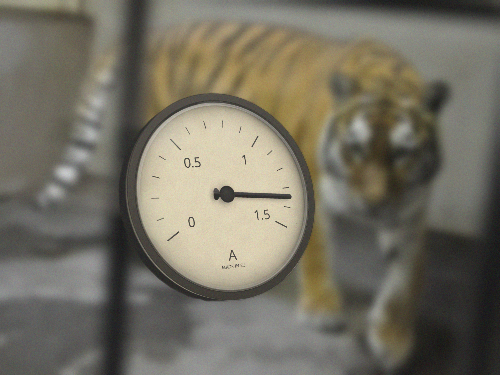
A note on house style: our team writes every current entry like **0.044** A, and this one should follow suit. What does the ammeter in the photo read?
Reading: **1.35** A
